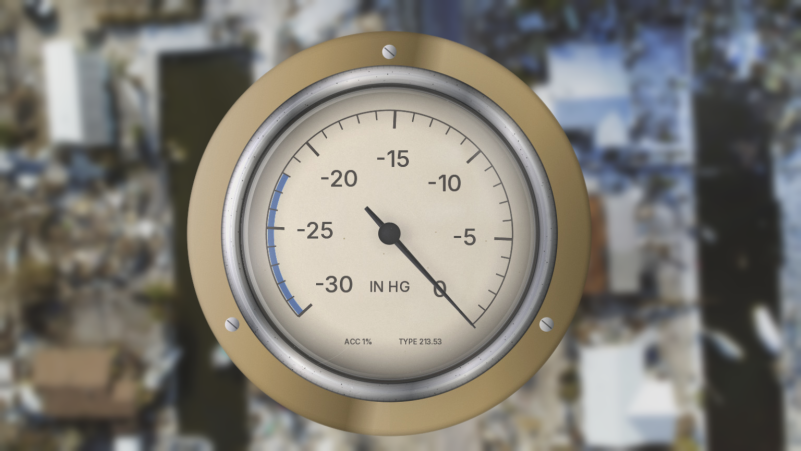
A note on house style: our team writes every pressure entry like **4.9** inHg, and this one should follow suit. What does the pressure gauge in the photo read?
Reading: **0** inHg
